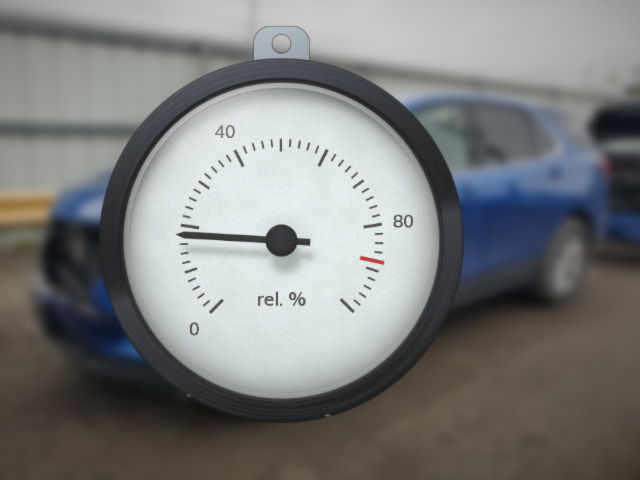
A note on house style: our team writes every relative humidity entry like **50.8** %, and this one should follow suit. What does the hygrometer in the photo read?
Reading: **18** %
